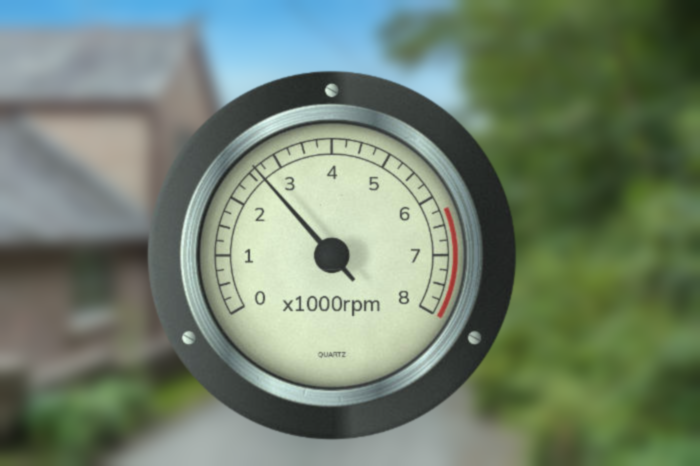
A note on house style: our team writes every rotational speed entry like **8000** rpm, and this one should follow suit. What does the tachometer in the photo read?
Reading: **2625** rpm
